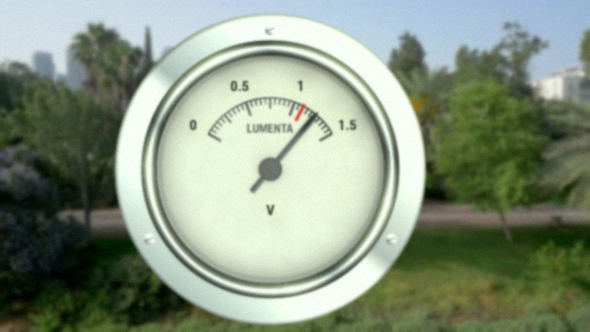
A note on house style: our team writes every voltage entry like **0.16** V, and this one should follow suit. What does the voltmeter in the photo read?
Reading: **1.25** V
